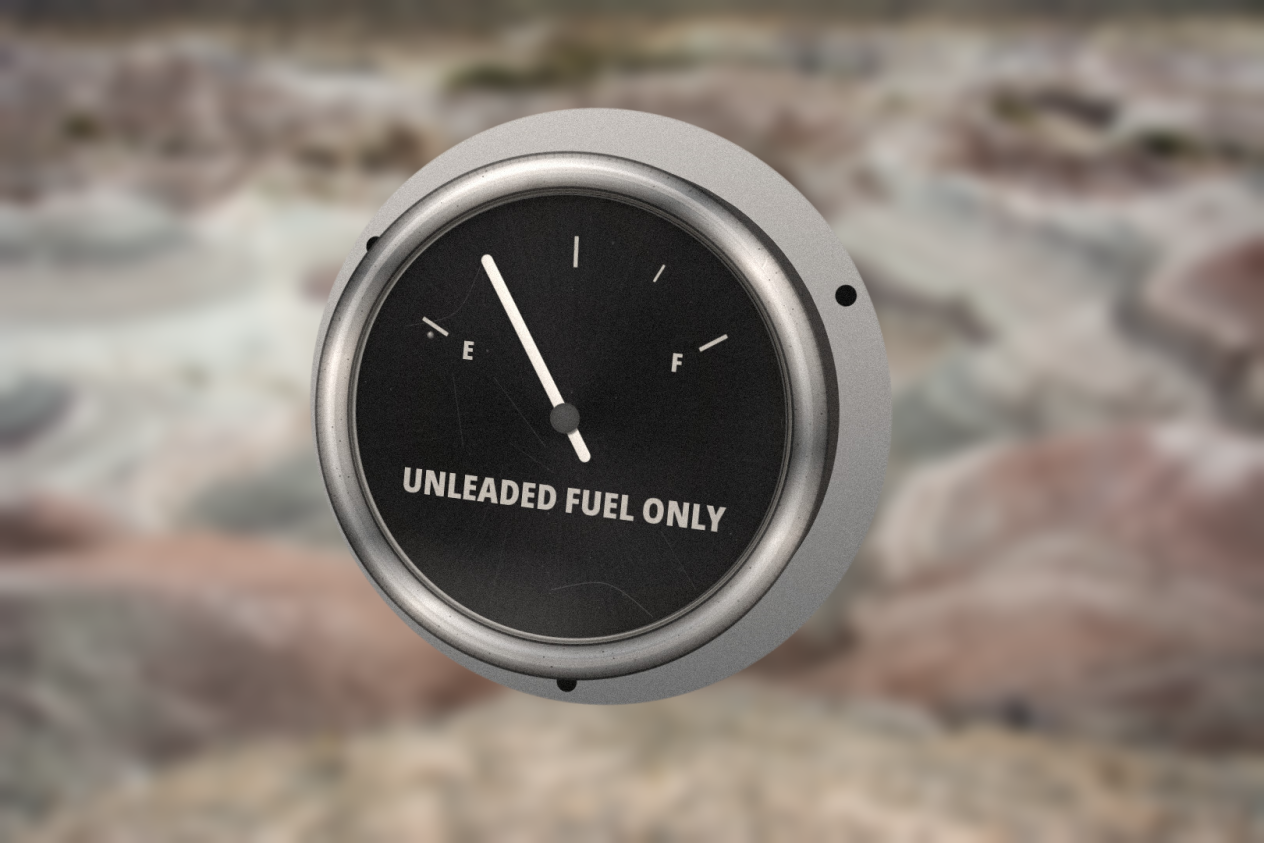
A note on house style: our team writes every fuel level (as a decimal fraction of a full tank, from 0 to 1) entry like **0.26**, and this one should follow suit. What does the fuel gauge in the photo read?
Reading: **0.25**
